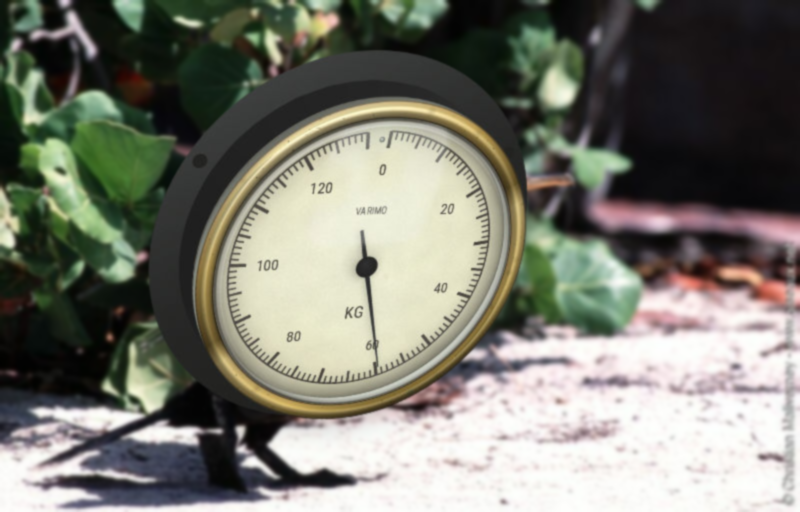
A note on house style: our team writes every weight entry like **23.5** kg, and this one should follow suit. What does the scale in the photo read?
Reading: **60** kg
